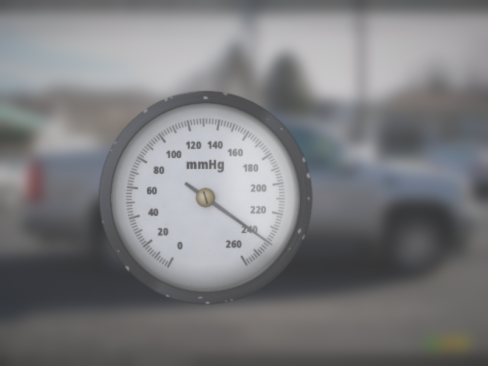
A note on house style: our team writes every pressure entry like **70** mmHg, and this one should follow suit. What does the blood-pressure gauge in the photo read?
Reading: **240** mmHg
